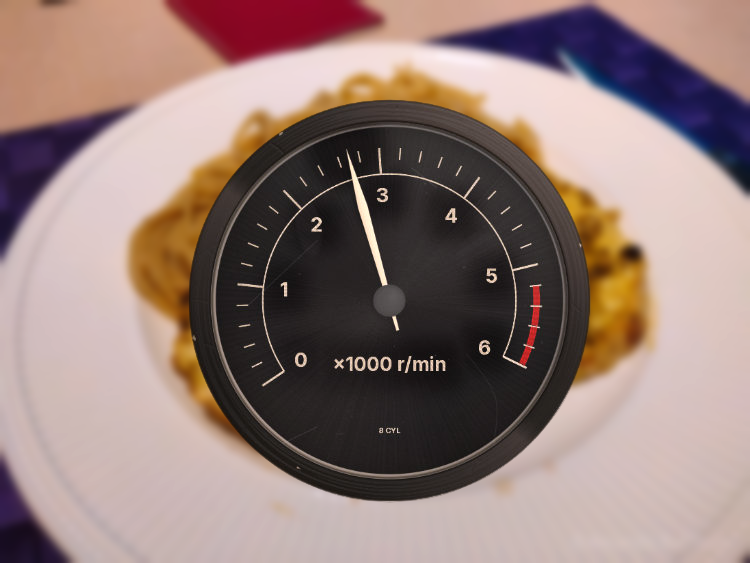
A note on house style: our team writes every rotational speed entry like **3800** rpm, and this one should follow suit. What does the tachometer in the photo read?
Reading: **2700** rpm
